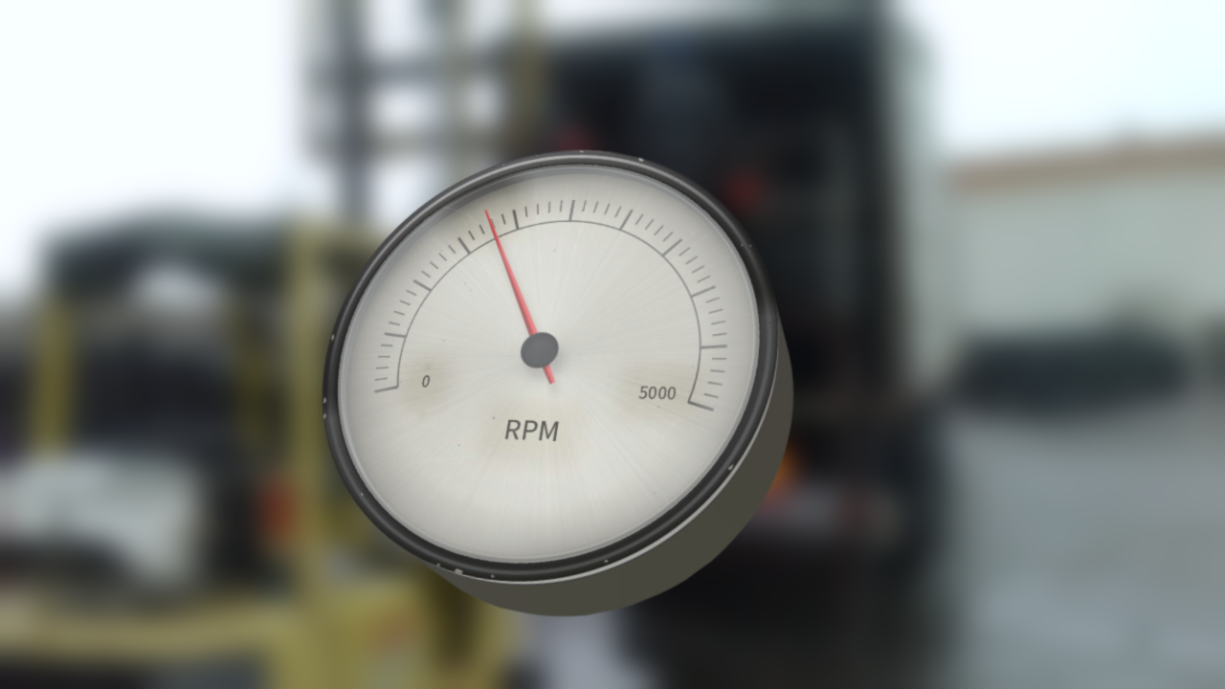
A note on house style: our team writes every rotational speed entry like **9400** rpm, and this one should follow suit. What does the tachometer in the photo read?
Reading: **1800** rpm
